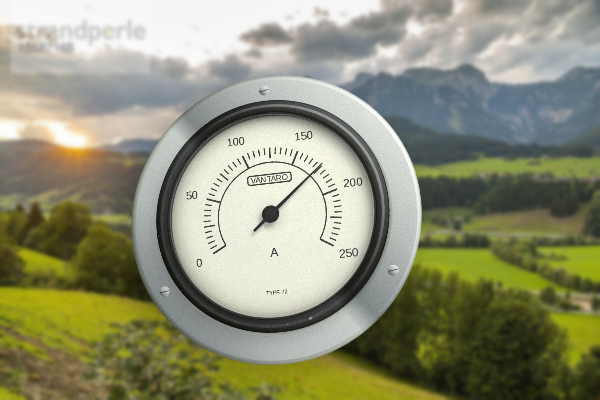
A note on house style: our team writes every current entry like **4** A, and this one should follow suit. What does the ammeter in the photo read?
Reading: **175** A
